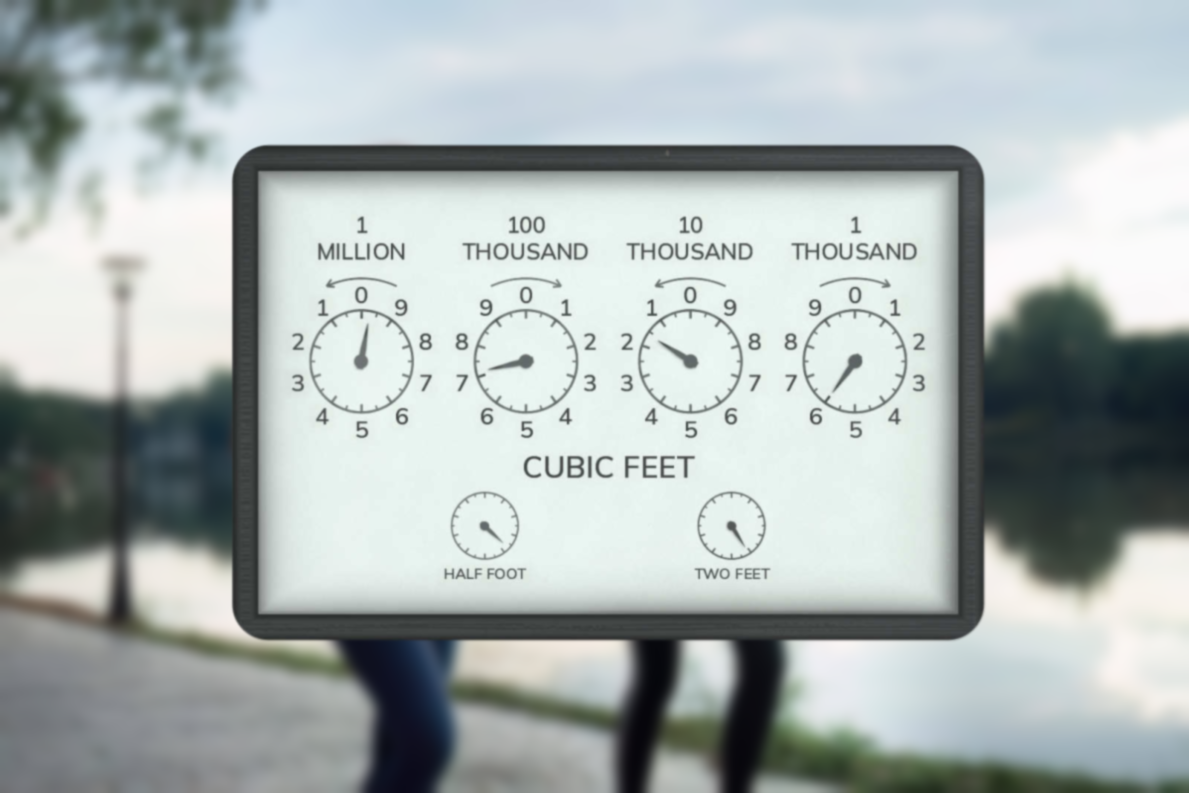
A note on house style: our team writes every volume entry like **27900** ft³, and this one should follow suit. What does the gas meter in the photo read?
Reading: **971600** ft³
